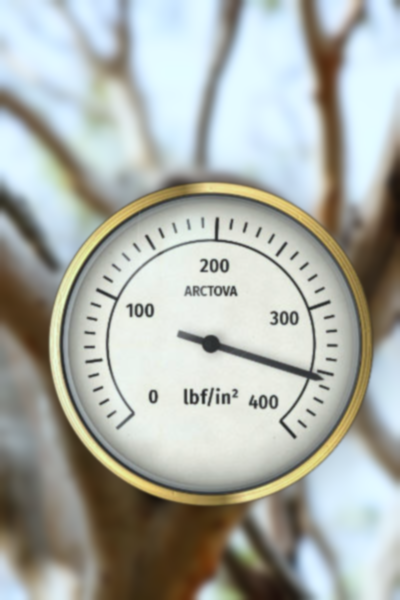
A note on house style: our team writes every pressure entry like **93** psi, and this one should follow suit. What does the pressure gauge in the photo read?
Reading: **355** psi
